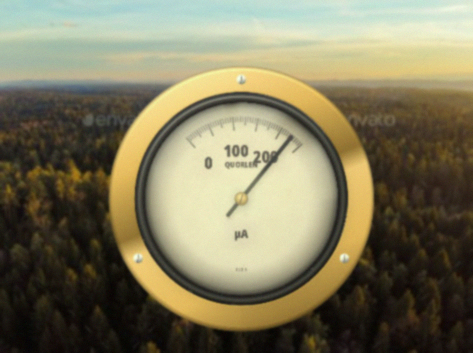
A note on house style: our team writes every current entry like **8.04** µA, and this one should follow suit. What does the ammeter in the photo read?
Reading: **225** µA
